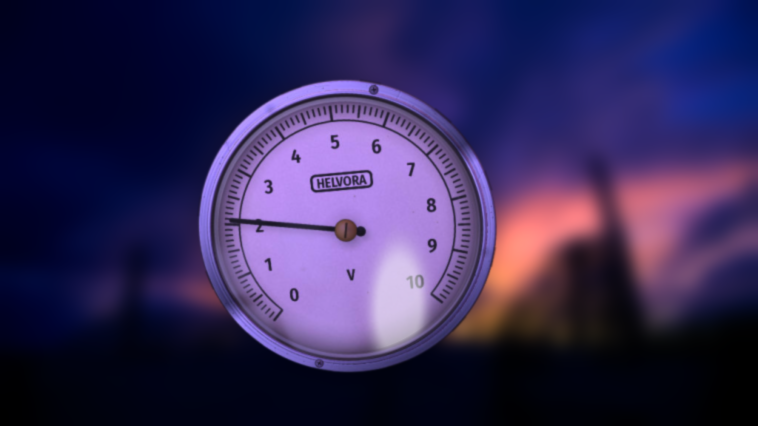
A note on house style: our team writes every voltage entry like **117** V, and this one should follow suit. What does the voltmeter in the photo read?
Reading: **2.1** V
